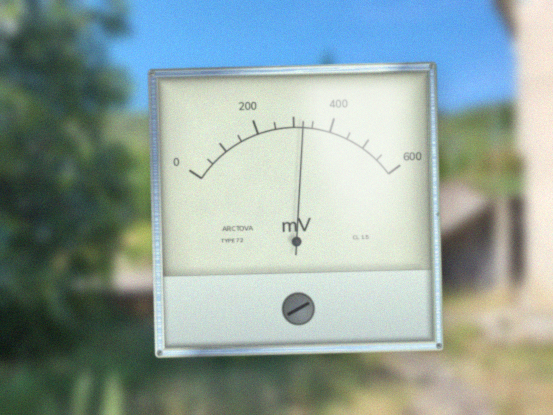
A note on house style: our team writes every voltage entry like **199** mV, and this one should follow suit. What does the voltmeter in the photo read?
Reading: **325** mV
